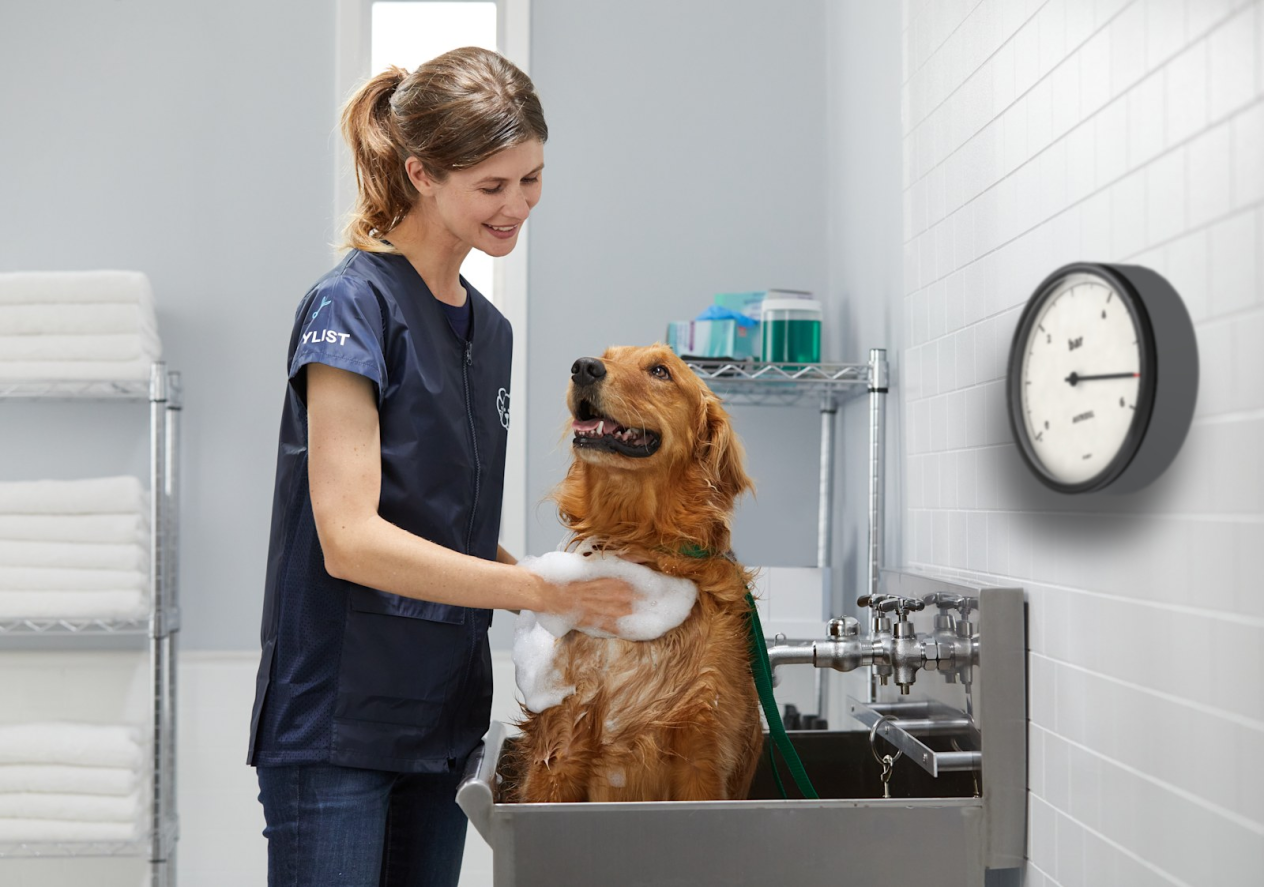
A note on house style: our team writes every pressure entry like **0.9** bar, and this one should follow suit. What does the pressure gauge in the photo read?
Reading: **5.5** bar
